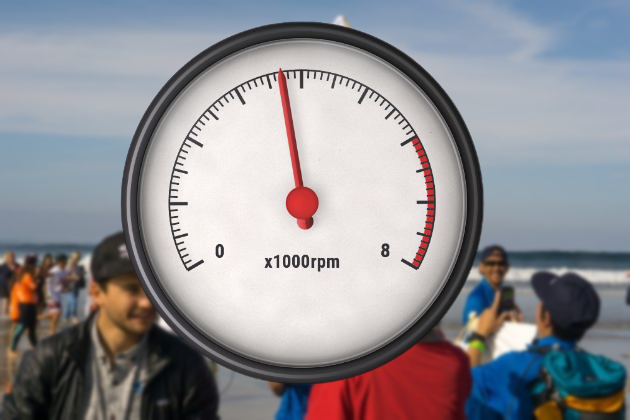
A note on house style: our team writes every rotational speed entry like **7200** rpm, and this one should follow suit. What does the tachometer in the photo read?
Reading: **3700** rpm
